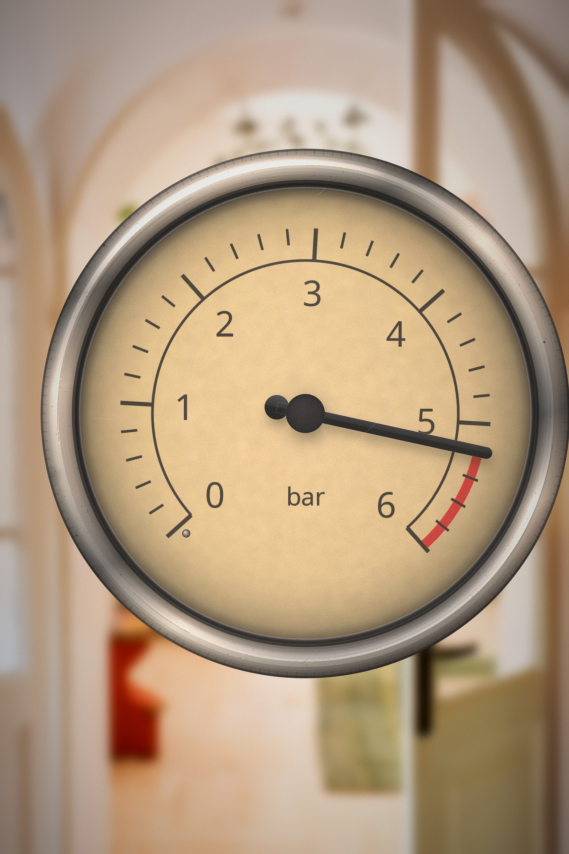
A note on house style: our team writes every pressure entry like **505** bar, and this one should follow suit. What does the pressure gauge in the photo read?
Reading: **5.2** bar
